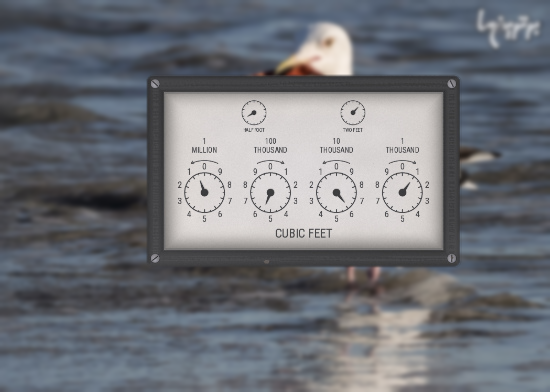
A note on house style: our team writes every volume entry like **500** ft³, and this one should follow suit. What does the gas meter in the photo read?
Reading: **56100** ft³
